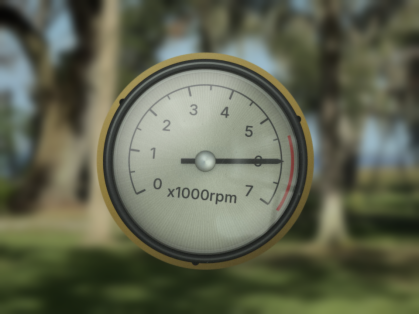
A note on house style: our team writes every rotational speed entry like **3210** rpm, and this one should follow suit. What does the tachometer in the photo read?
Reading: **6000** rpm
